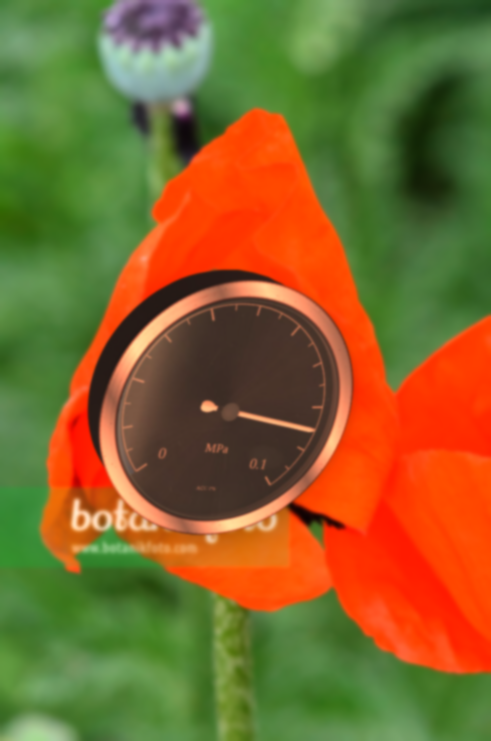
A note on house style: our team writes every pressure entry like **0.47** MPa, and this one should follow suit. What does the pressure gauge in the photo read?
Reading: **0.085** MPa
